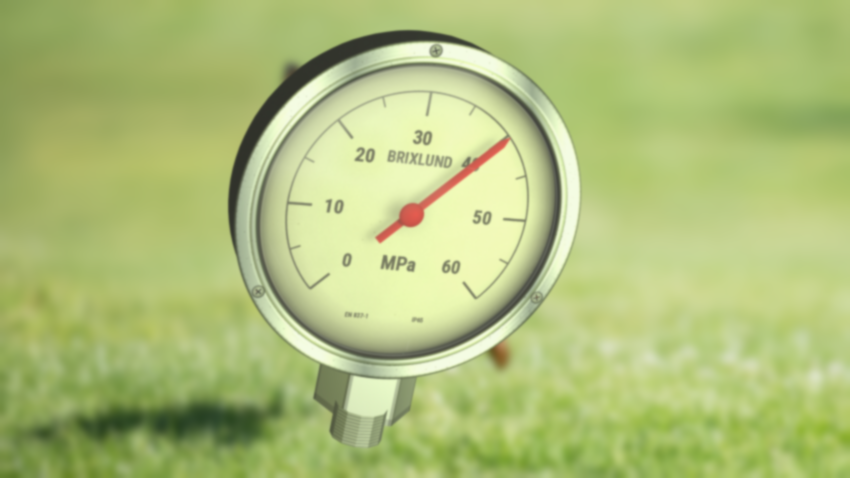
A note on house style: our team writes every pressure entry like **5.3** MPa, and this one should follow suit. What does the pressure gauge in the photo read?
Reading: **40** MPa
